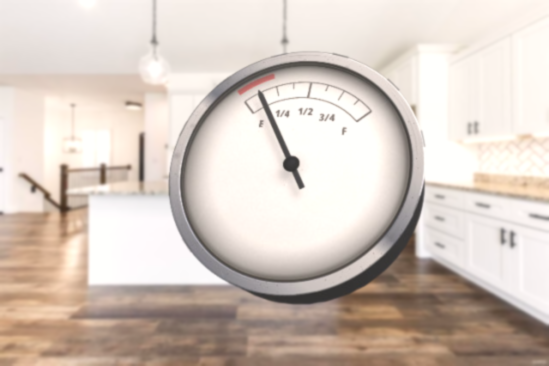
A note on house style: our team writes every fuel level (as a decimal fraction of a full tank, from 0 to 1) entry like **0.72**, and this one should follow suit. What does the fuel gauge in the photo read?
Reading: **0.125**
